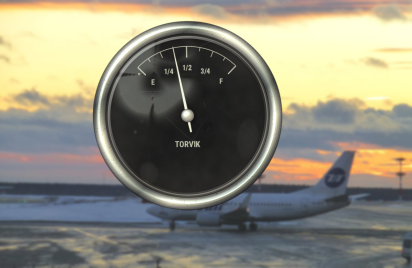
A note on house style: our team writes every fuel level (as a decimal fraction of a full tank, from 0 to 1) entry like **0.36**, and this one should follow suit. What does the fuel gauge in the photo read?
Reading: **0.375**
